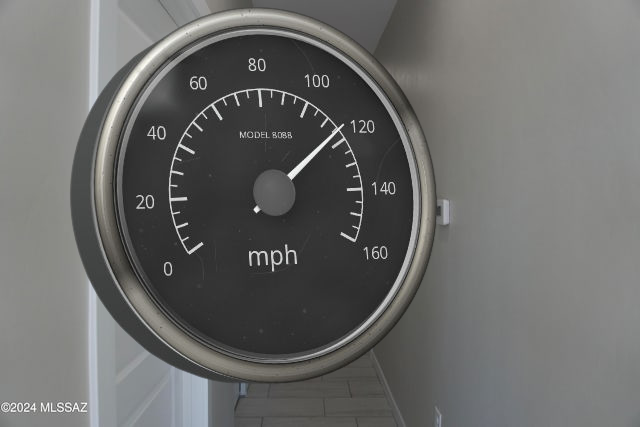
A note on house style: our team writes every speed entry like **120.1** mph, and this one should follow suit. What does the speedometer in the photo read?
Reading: **115** mph
